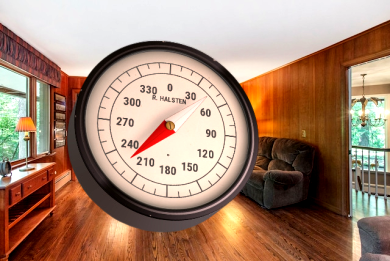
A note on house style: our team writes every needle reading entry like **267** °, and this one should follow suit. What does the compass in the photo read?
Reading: **225** °
